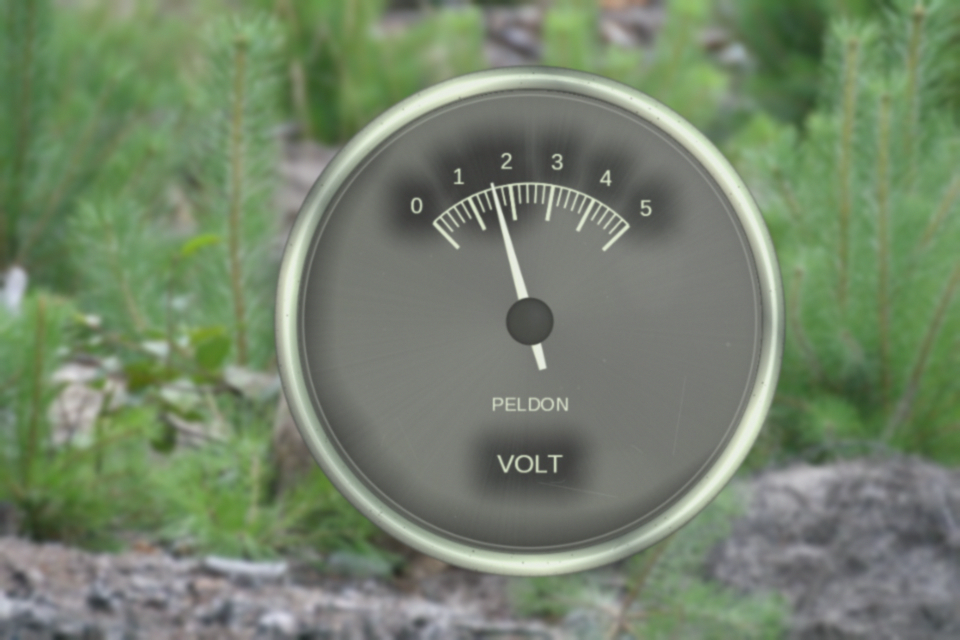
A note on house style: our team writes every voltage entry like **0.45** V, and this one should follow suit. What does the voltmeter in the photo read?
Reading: **1.6** V
